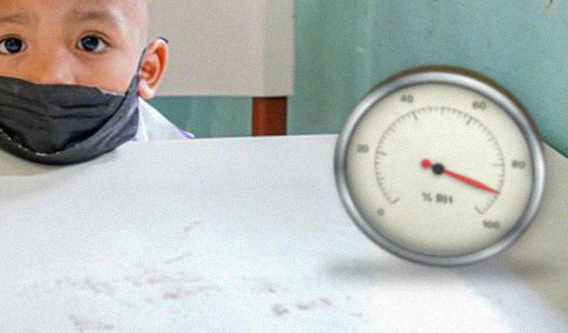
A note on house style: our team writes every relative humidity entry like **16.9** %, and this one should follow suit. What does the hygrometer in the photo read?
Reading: **90** %
